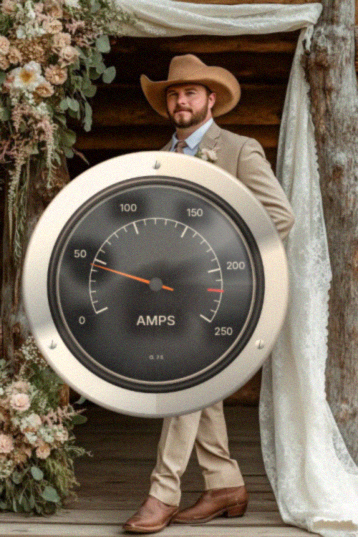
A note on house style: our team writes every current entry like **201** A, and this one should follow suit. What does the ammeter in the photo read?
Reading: **45** A
